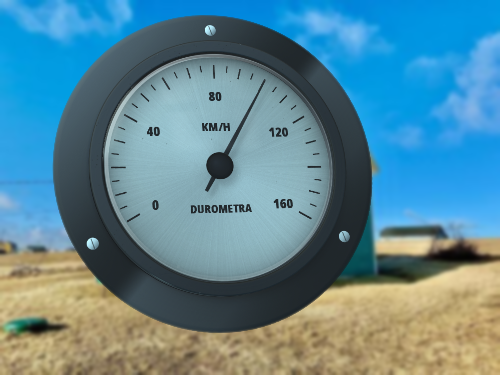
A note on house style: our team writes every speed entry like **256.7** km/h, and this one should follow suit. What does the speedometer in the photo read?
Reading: **100** km/h
